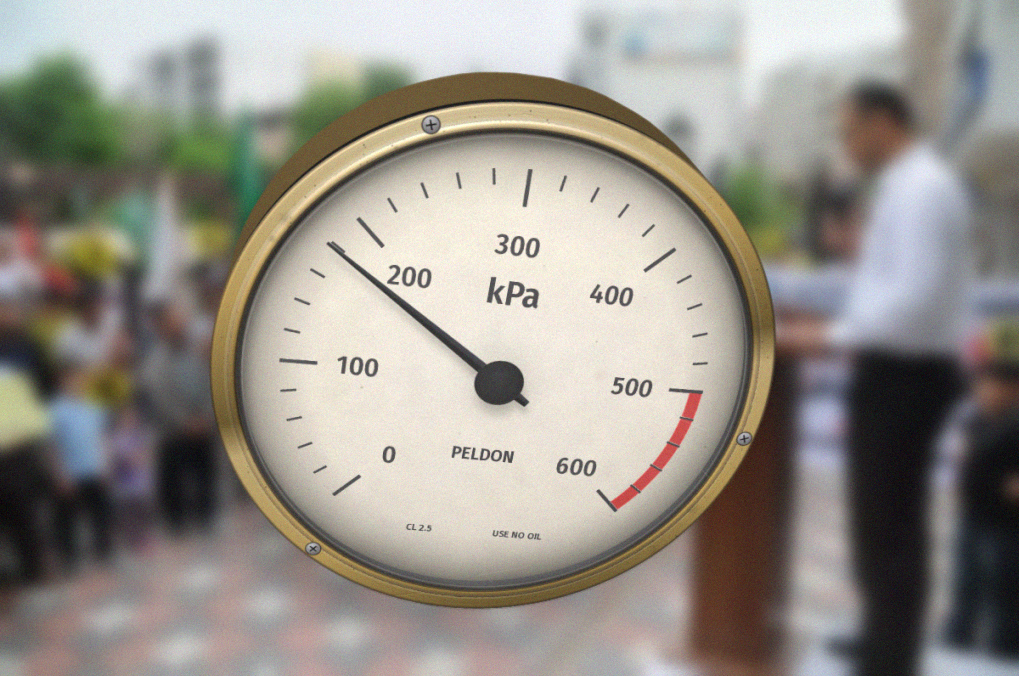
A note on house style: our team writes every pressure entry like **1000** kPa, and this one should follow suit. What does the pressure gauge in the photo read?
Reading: **180** kPa
